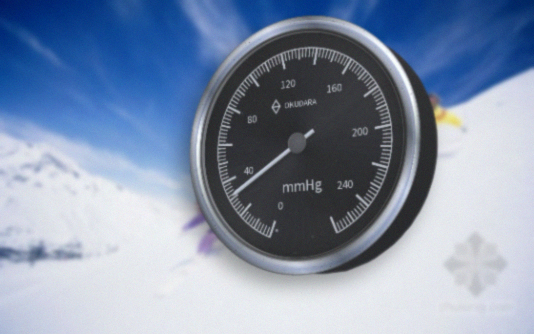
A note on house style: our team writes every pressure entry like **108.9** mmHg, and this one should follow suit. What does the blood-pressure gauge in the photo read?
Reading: **30** mmHg
